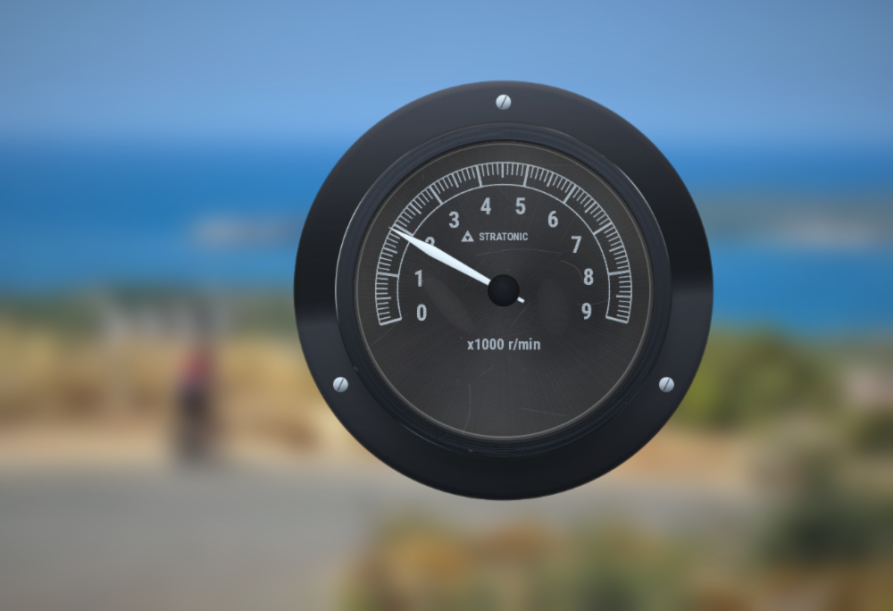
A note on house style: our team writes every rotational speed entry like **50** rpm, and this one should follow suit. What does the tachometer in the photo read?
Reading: **1900** rpm
